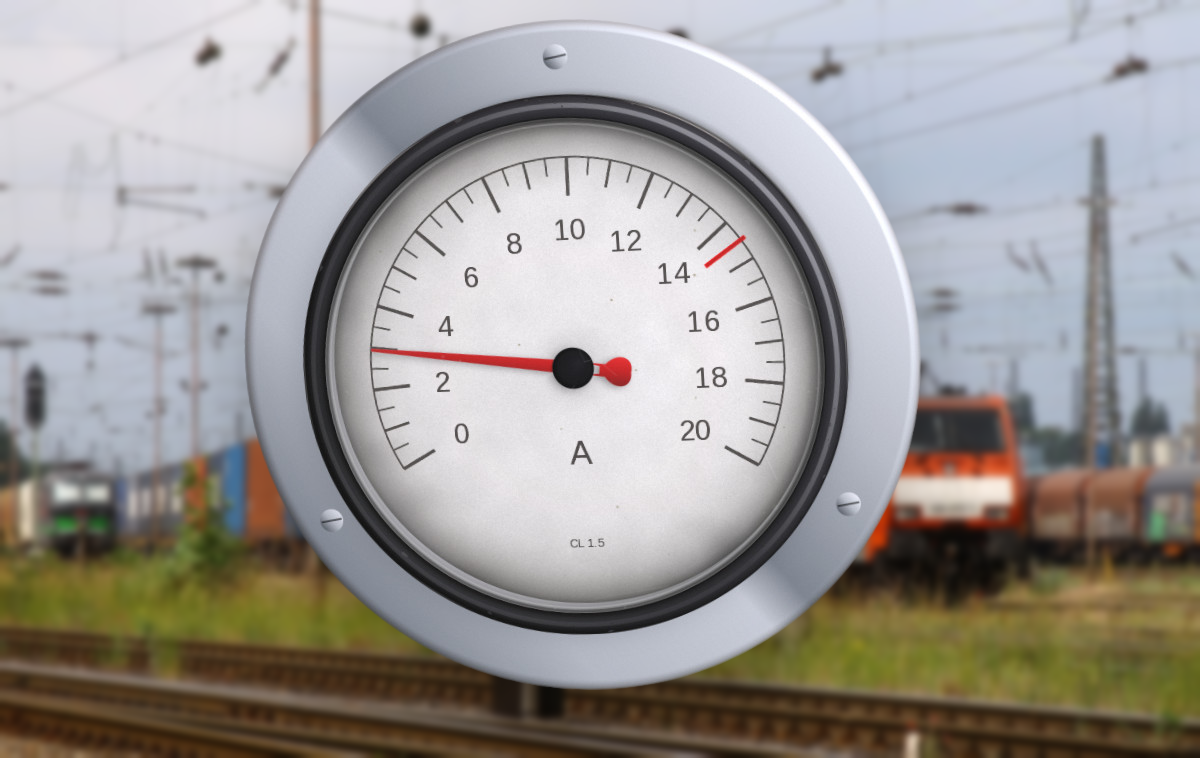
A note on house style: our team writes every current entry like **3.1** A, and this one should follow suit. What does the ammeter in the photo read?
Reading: **3** A
